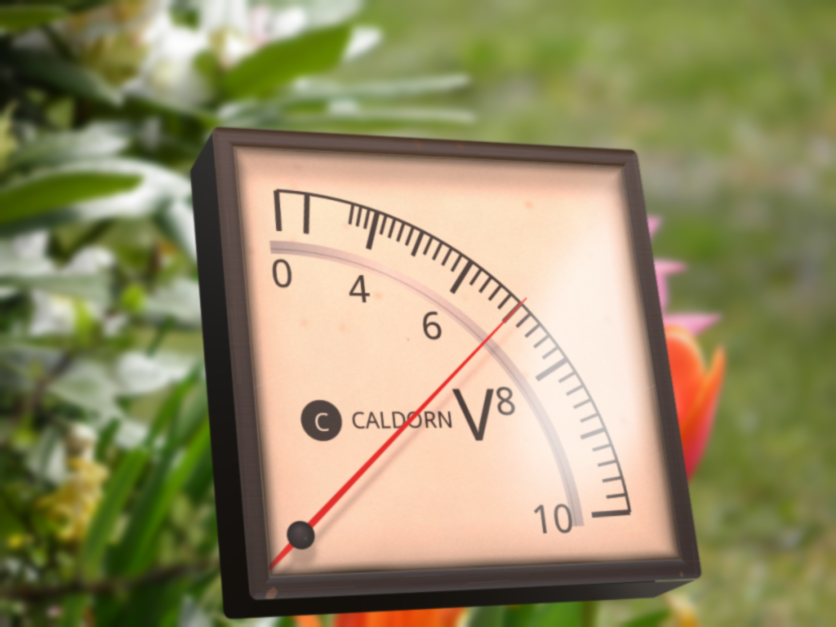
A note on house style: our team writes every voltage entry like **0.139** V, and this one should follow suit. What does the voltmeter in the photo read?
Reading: **7** V
